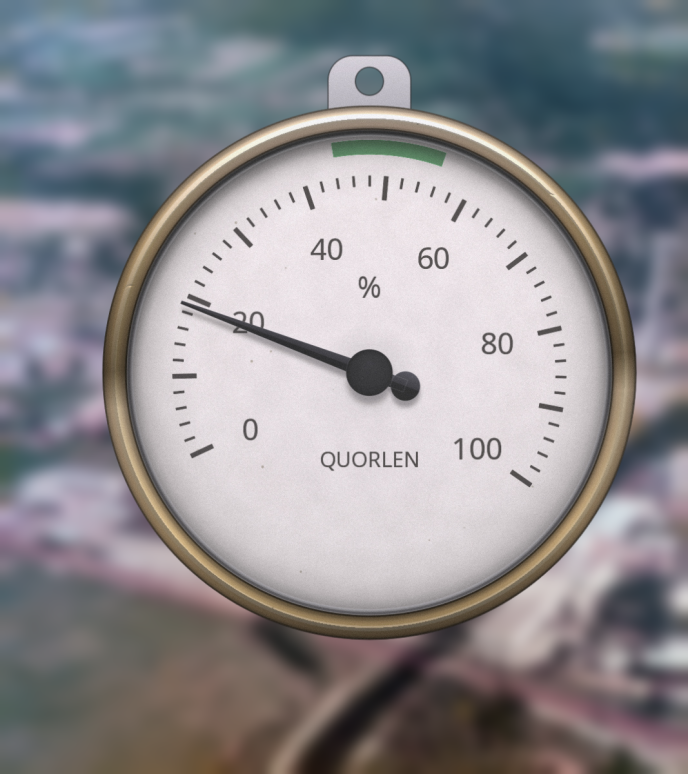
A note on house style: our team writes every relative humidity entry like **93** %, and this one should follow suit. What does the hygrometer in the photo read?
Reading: **19** %
